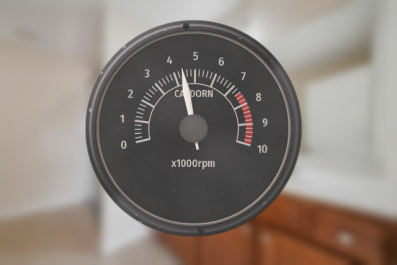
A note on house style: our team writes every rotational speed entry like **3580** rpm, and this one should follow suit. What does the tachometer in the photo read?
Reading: **4400** rpm
